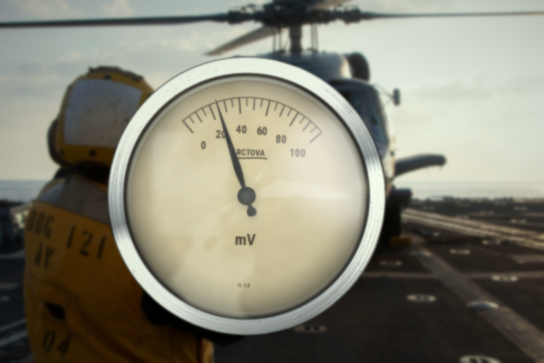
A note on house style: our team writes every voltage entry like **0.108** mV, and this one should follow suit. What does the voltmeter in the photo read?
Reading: **25** mV
